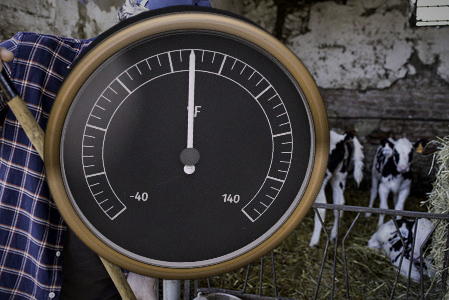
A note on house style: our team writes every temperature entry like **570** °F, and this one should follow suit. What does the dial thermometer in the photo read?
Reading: **48** °F
